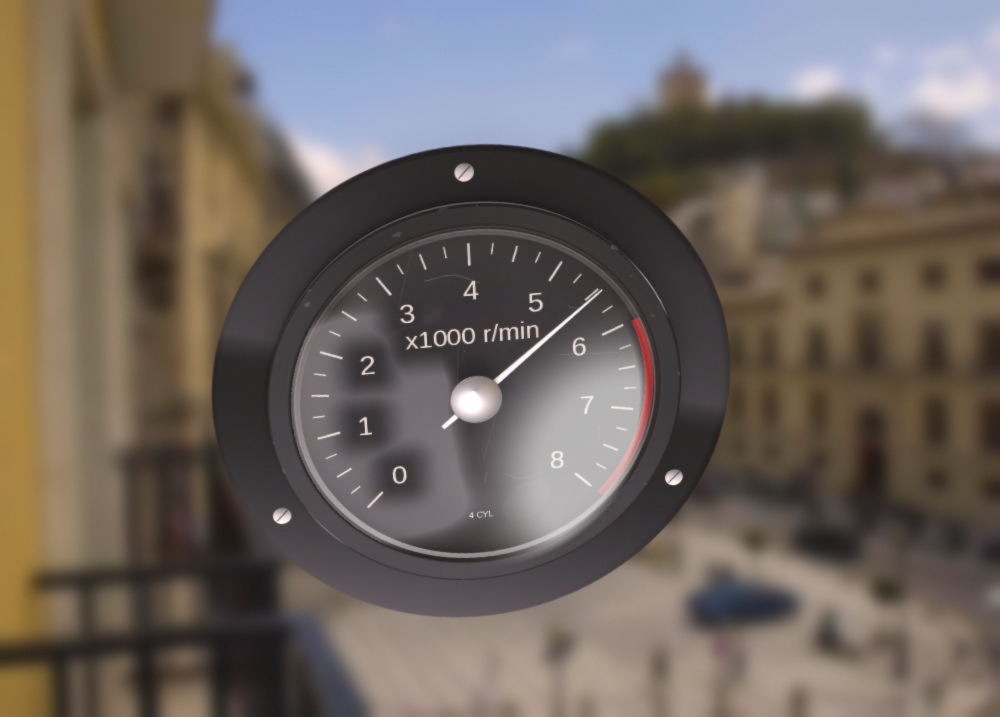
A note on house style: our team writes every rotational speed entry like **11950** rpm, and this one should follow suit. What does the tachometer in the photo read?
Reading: **5500** rpm
